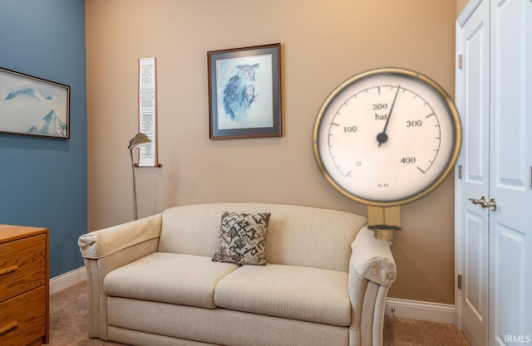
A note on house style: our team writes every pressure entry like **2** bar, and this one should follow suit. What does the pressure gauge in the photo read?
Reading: **230** bar
